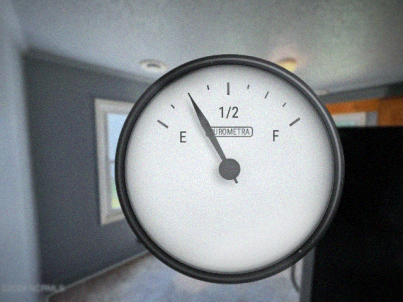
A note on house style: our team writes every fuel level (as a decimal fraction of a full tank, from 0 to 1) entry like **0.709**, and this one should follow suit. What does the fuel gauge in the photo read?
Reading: **0.25**
